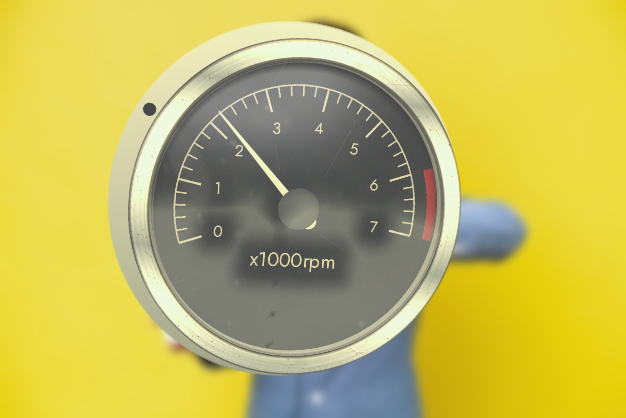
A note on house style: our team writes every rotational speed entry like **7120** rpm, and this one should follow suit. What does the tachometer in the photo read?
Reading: **2200** rpm
